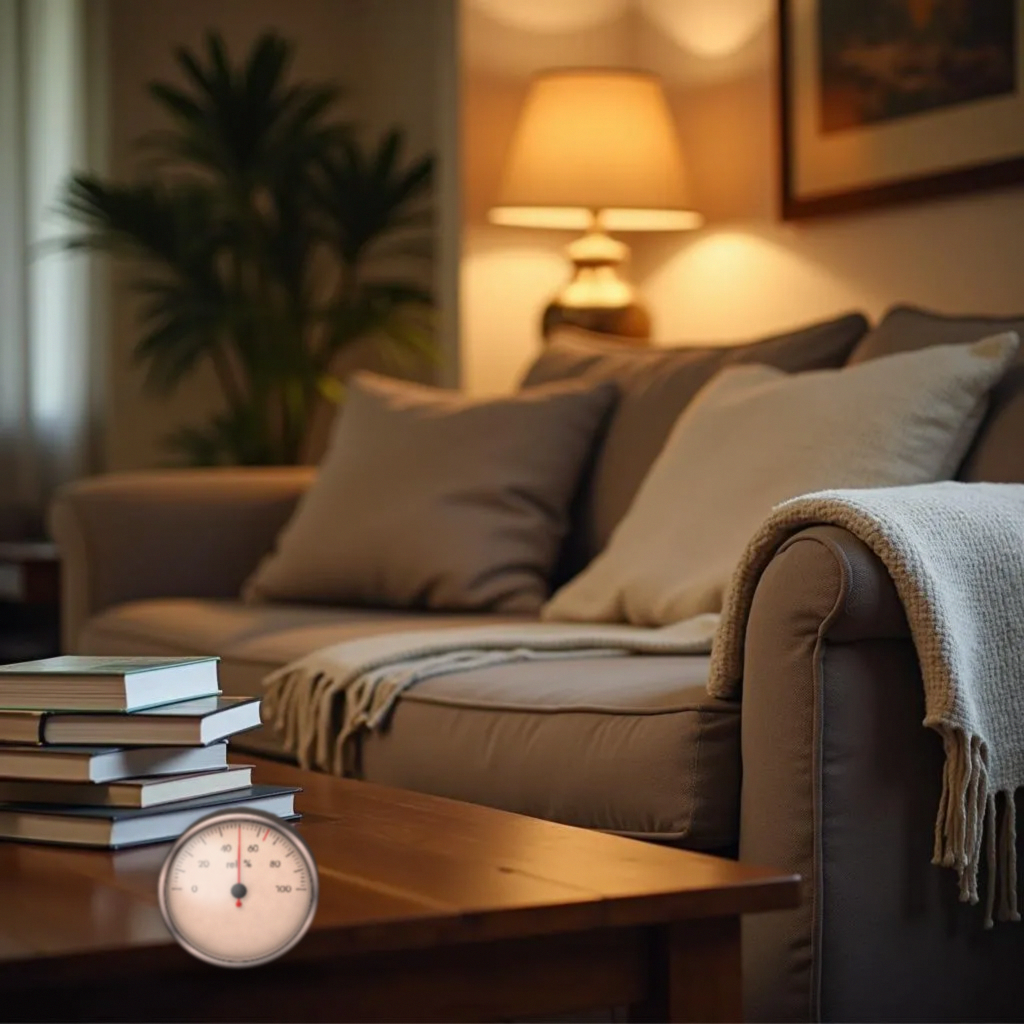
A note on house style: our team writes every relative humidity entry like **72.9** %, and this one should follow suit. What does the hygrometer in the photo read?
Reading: **50** %
